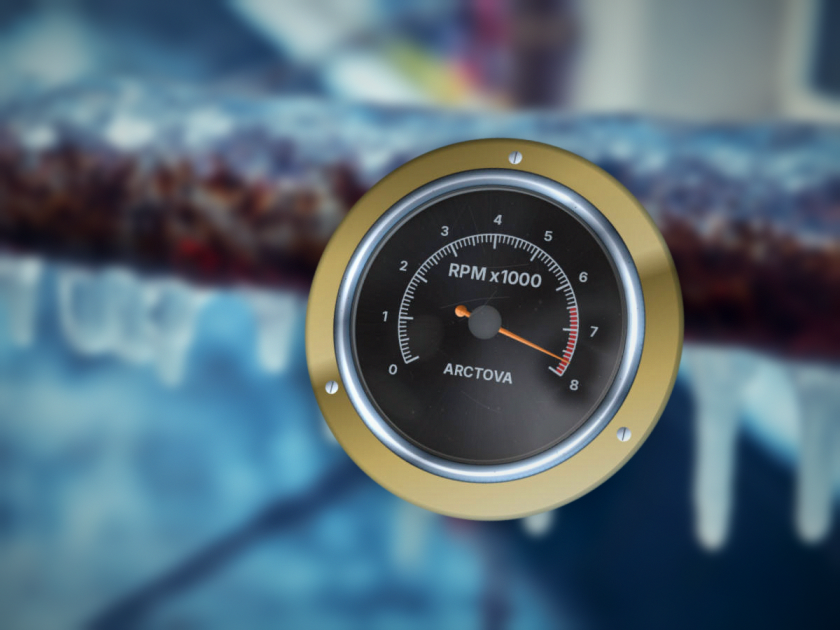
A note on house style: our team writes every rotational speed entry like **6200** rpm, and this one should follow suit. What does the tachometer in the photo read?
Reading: **7700** rpm
